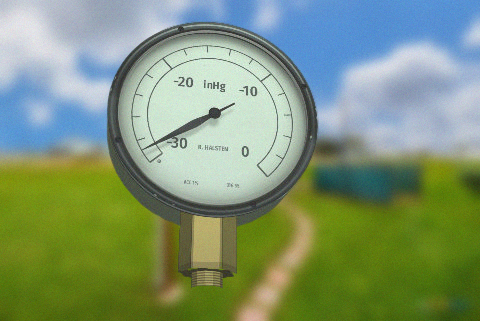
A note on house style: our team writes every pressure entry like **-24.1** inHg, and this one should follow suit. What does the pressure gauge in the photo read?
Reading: **-29** inHg
